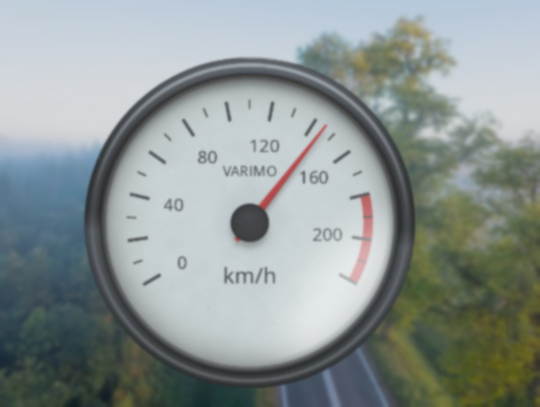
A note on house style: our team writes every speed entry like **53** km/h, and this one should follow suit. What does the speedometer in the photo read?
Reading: **145** km/h
